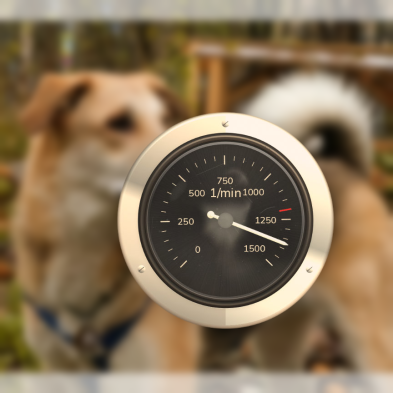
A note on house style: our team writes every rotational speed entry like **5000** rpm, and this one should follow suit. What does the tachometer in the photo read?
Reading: **1375** rpm
